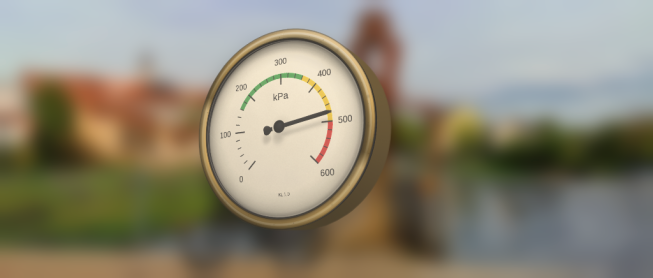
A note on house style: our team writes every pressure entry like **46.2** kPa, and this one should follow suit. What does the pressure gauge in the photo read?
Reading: **480** kPa
